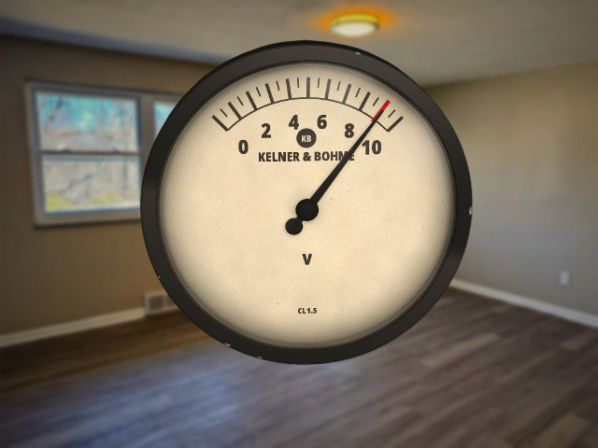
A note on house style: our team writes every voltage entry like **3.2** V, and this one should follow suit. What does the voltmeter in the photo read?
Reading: **9** V
